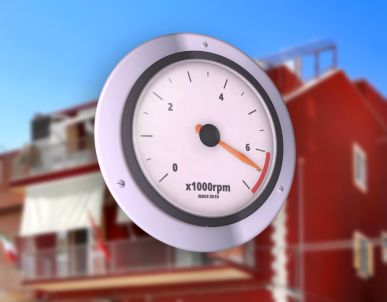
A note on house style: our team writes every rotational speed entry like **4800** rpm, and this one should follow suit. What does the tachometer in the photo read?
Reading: **6500** rpm
